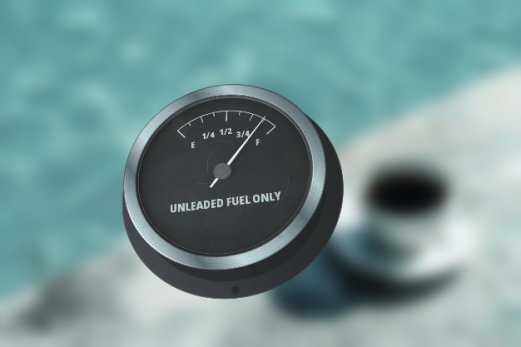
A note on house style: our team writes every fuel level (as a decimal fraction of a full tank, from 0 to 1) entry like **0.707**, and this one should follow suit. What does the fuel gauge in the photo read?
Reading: **0.875**
